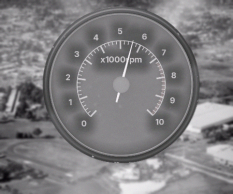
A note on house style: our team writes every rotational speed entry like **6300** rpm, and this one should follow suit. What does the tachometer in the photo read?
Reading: **5600** rpm
